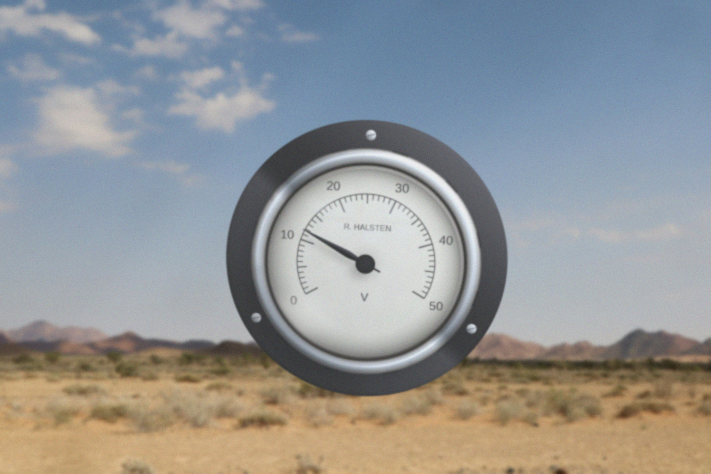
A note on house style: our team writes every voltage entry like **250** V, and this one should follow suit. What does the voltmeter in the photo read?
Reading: **12** V
